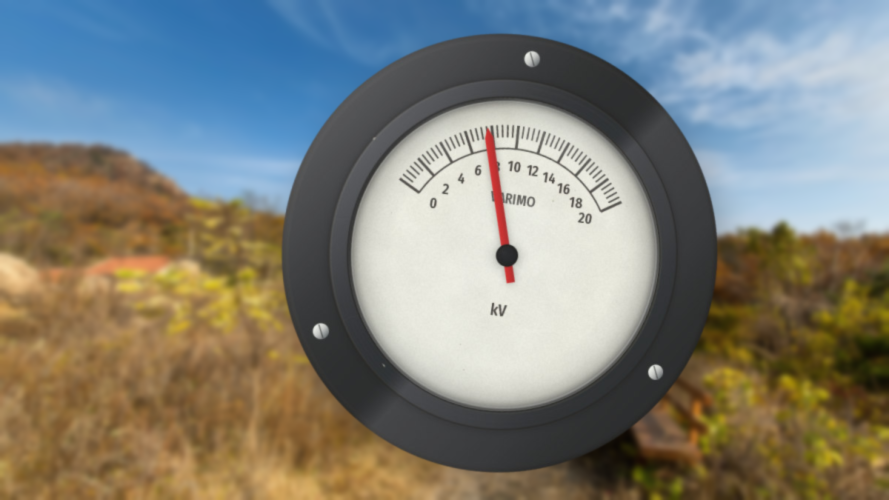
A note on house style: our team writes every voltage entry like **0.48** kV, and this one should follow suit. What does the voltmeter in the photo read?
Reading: **7.6** kV
